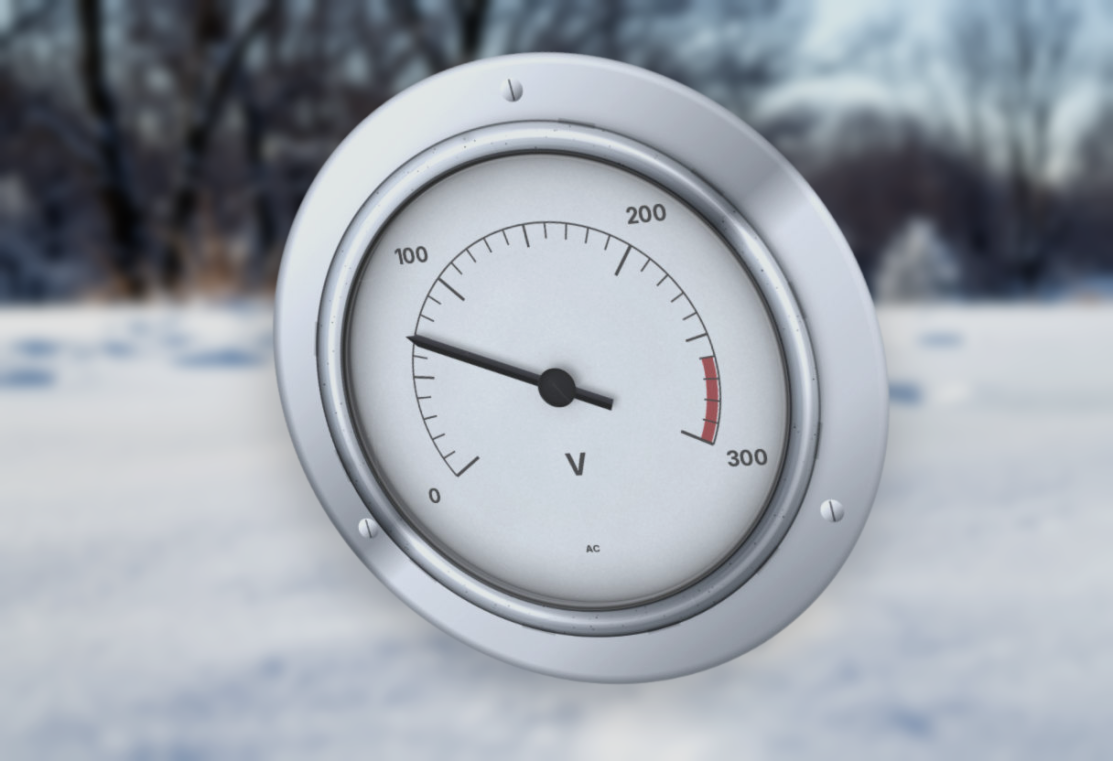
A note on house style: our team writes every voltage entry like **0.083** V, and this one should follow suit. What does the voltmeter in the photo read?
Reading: **70** V
